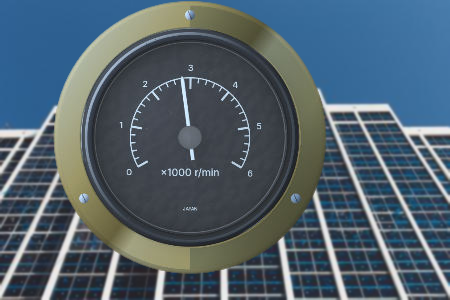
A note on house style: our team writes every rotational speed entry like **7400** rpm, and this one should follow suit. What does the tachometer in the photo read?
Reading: **2800** rpm
